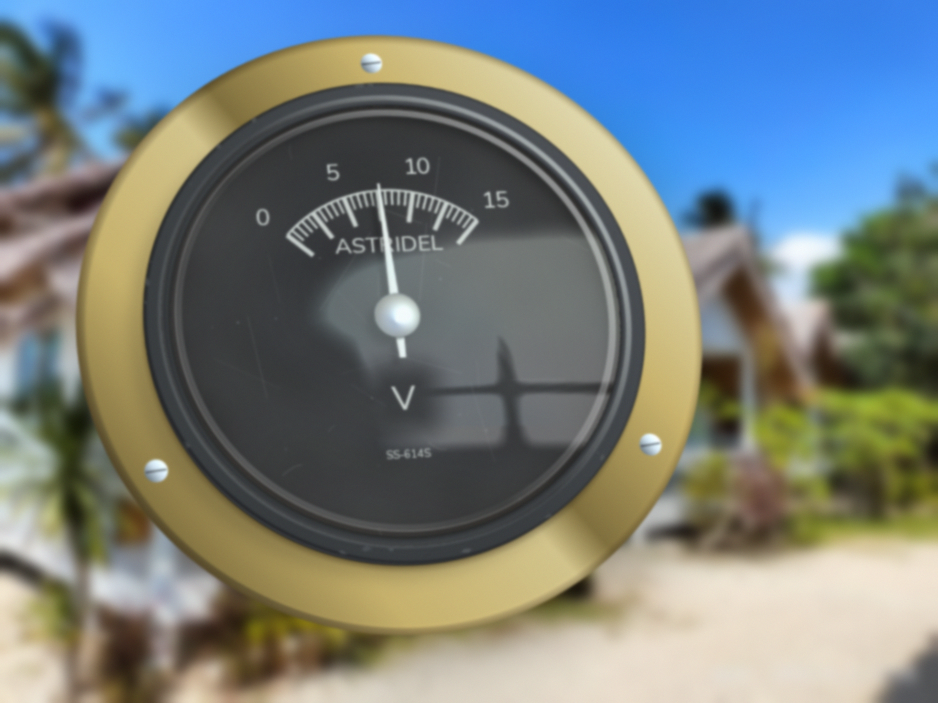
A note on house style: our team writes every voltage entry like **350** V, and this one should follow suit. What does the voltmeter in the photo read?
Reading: **7.5** V
